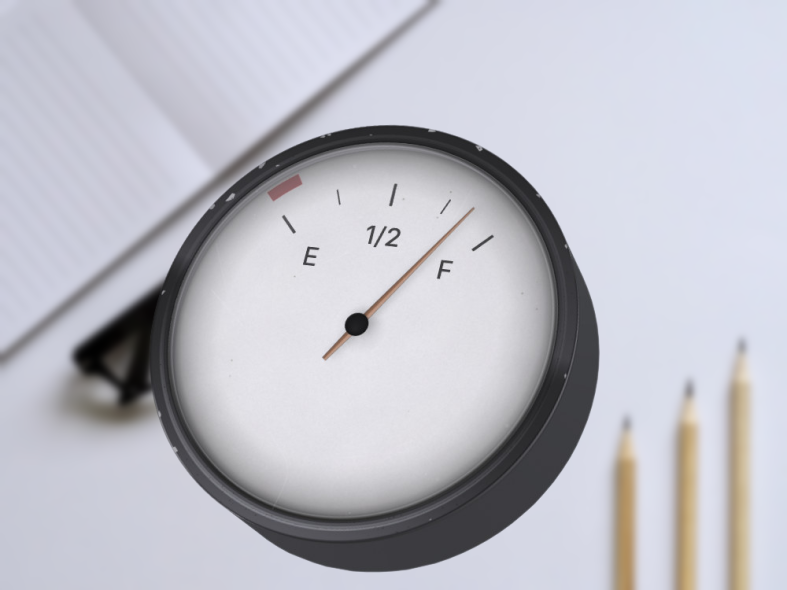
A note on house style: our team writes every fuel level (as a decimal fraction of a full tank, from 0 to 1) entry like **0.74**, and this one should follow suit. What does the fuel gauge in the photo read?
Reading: **0.875**
